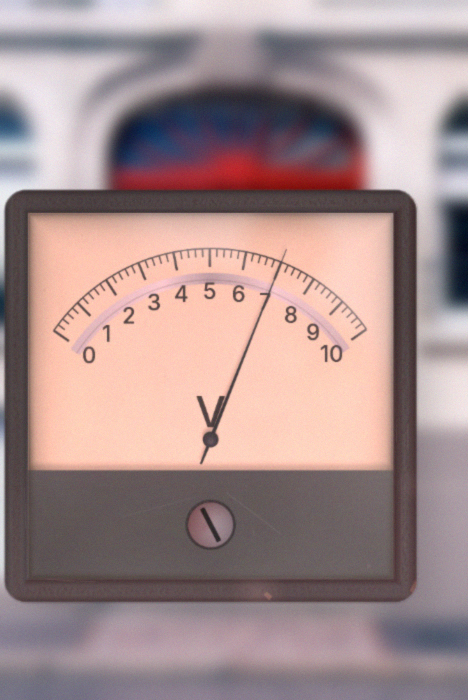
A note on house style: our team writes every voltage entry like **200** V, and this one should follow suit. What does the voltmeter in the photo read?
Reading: **7** V
